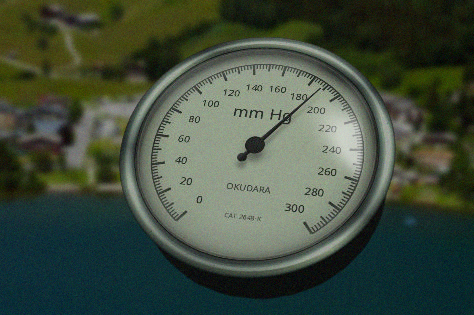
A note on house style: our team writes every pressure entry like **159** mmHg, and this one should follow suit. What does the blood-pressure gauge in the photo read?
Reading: **190** mmHg
